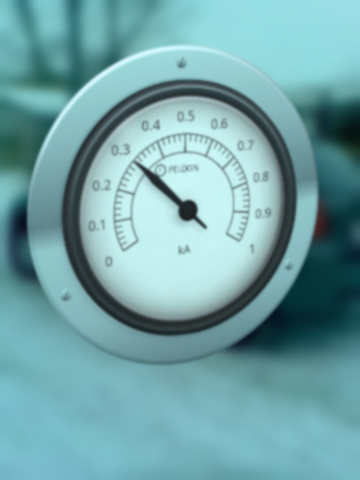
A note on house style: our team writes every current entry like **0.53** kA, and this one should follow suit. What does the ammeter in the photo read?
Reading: **0.3** kA
